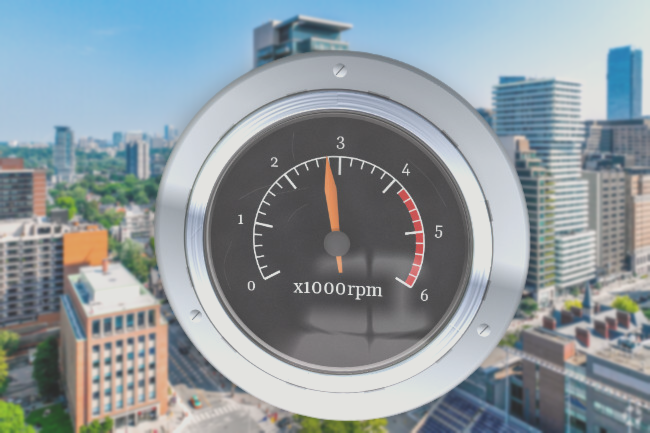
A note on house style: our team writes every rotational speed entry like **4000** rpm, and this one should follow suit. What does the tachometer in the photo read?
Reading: **2800** rpm
